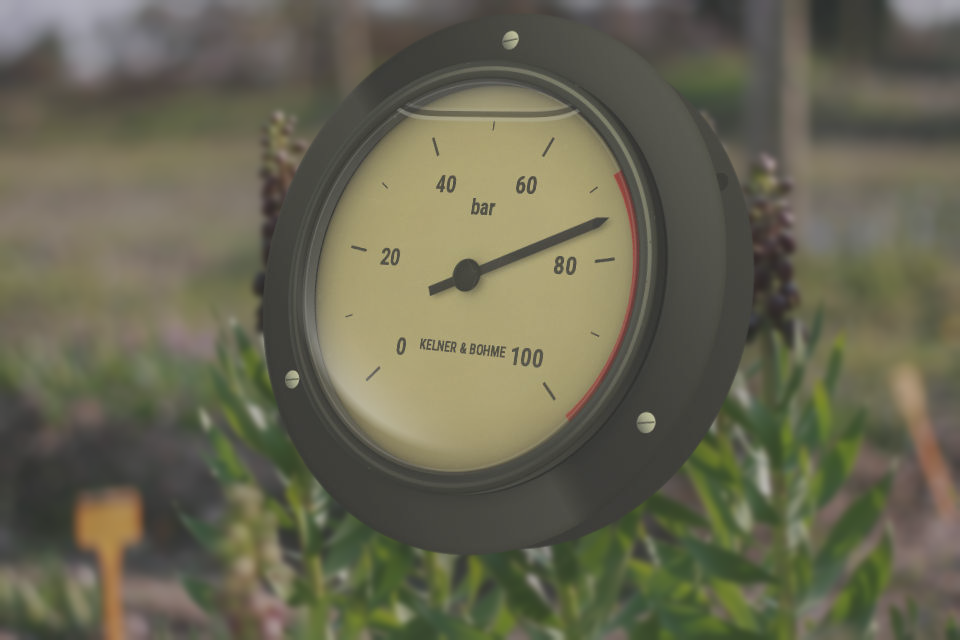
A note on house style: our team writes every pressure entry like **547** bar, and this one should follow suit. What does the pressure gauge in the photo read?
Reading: **75** bar
